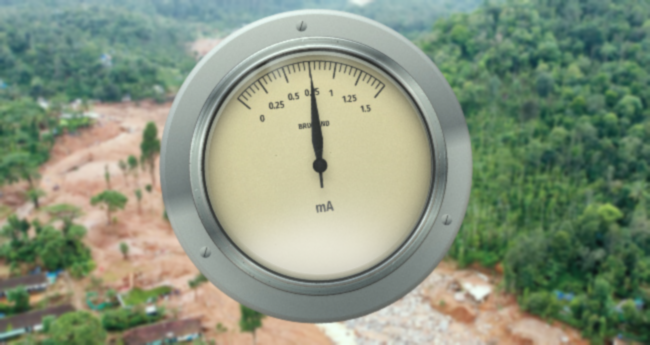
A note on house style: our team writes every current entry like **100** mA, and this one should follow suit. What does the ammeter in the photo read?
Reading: **0.75** mA
